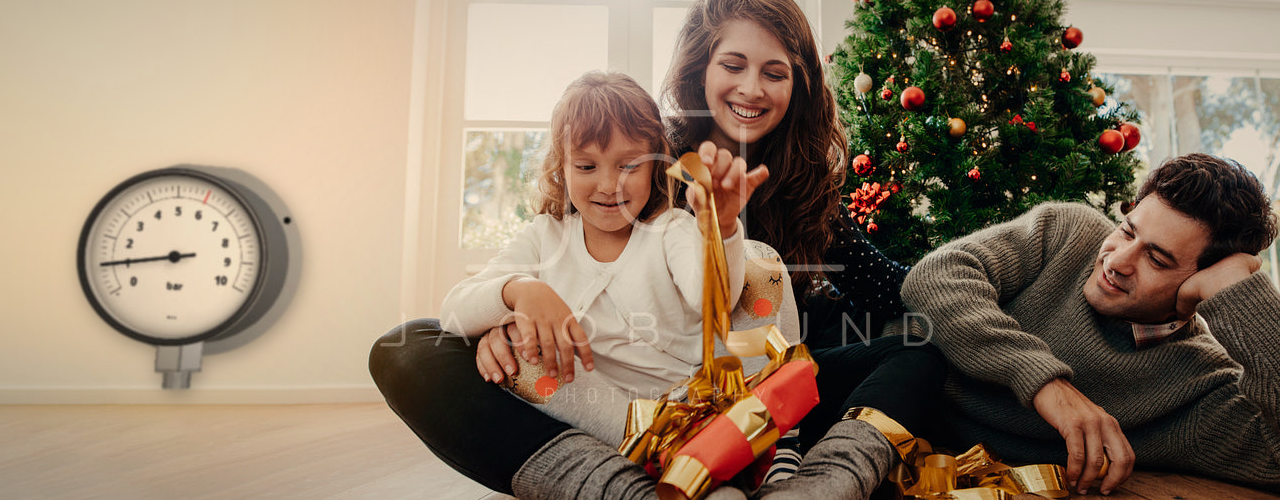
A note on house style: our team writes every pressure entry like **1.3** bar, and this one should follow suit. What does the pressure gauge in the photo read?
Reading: **1** bar
